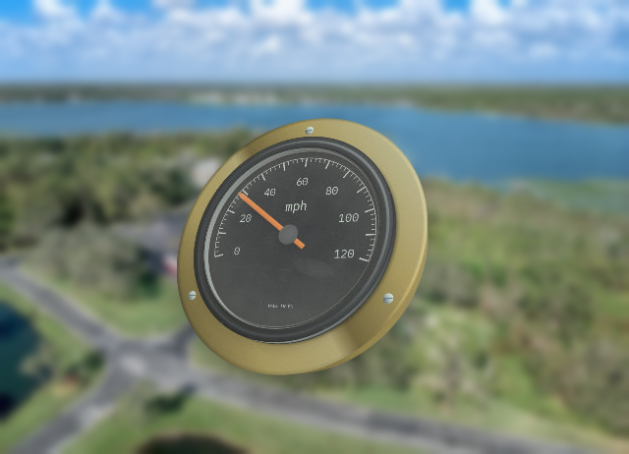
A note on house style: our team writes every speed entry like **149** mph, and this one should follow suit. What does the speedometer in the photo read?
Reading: **28** mph
